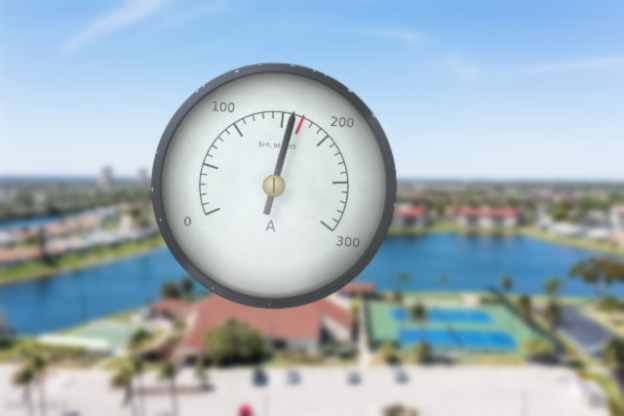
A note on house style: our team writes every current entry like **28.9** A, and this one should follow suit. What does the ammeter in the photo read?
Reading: **160** A
